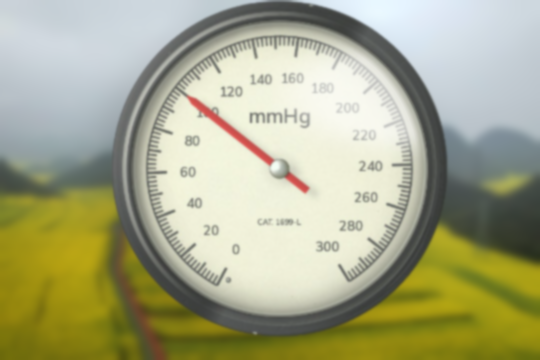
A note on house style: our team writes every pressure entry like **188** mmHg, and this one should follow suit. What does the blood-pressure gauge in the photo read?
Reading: **100** mmHg
